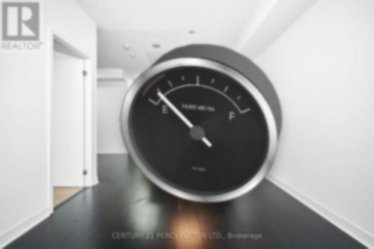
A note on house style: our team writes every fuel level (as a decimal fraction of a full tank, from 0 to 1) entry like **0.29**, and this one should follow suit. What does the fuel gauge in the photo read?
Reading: **0.125**
